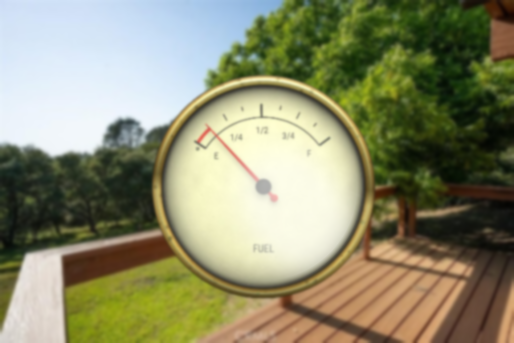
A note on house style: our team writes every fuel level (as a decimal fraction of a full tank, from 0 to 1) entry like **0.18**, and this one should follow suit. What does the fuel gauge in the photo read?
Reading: **0.125**
